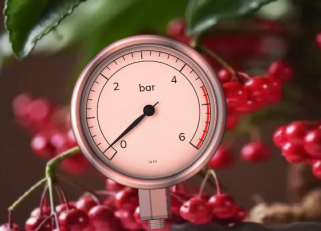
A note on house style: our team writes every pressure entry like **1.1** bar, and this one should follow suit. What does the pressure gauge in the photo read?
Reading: **0.2** bar
